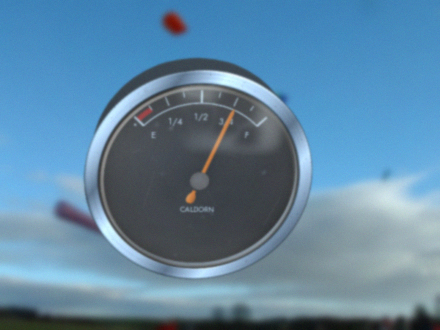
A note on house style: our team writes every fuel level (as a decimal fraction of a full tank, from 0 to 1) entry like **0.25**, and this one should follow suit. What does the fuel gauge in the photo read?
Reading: **0.75**
